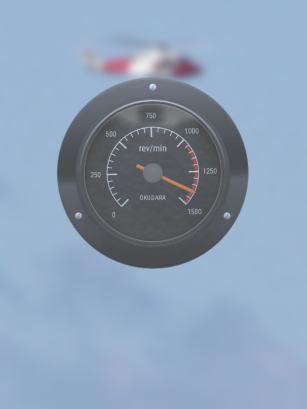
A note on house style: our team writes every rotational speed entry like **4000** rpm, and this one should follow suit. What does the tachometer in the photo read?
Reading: **1400** rpm
